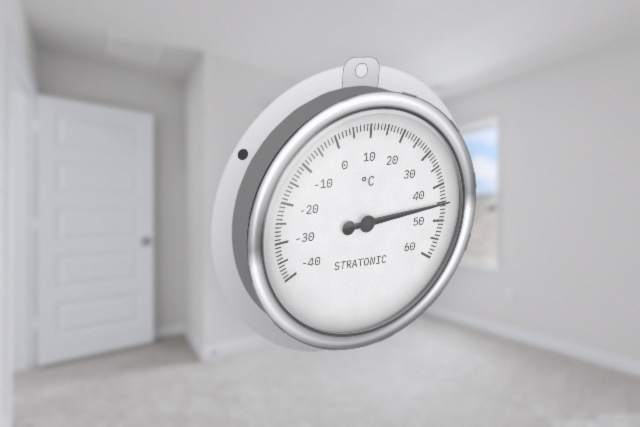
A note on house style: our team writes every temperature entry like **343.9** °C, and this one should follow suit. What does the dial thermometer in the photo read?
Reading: **45** °C
